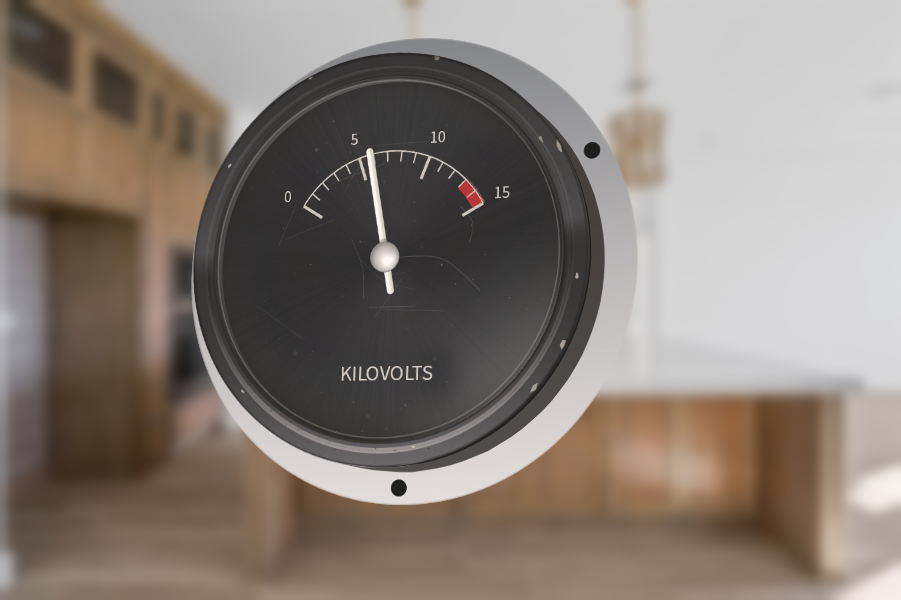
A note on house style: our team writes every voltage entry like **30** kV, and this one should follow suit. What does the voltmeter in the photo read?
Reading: **6** kV
